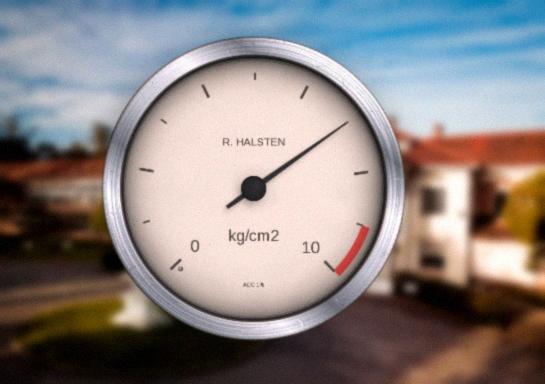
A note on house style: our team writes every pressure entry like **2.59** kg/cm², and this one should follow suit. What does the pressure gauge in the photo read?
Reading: **7** kg/cm²
